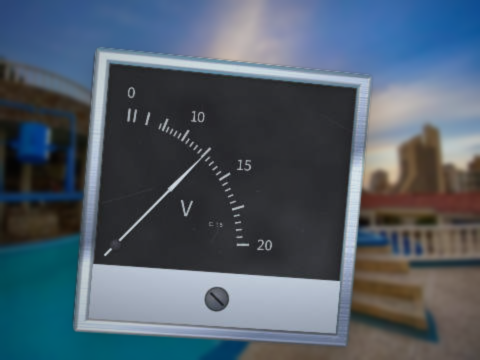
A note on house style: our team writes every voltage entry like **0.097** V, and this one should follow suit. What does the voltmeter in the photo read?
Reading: **12.5** V
